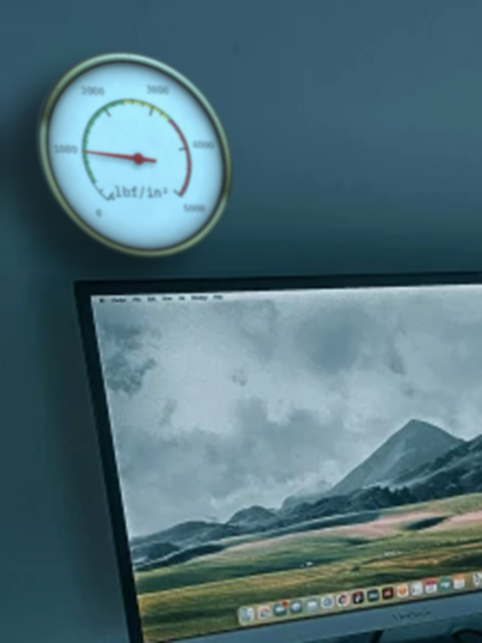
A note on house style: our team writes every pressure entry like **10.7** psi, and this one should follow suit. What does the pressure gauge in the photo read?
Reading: **1000** psi
